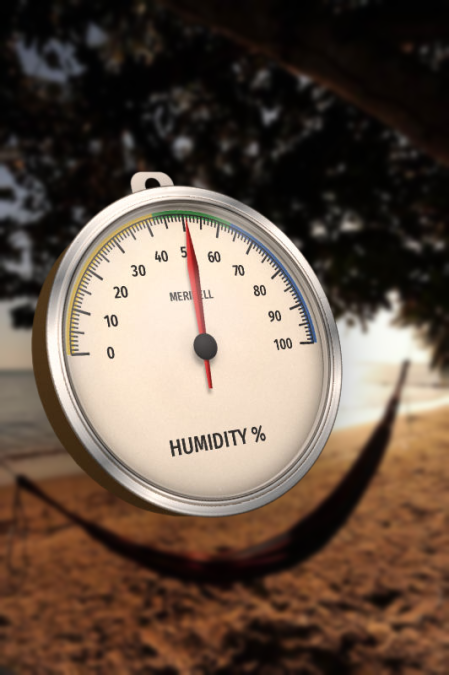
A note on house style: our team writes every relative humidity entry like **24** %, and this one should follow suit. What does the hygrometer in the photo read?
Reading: **50** %
